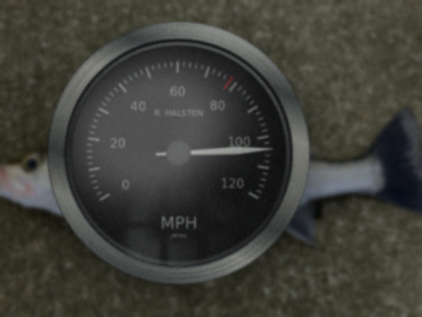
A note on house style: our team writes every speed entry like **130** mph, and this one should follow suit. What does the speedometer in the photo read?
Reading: **104** mph
